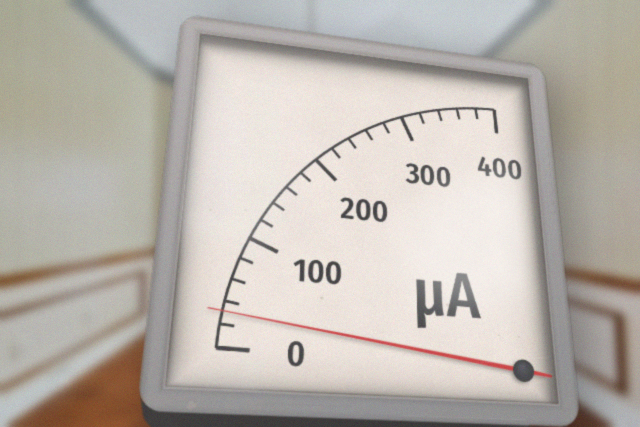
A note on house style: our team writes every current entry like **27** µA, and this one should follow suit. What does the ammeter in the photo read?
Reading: **30** µA
